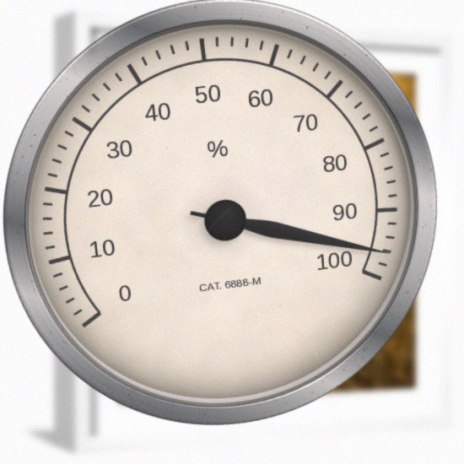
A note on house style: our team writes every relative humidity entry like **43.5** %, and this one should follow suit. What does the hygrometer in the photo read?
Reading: **96** %
